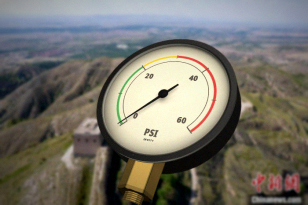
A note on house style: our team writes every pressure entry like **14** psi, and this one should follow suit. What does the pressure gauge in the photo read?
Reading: **0** psi
